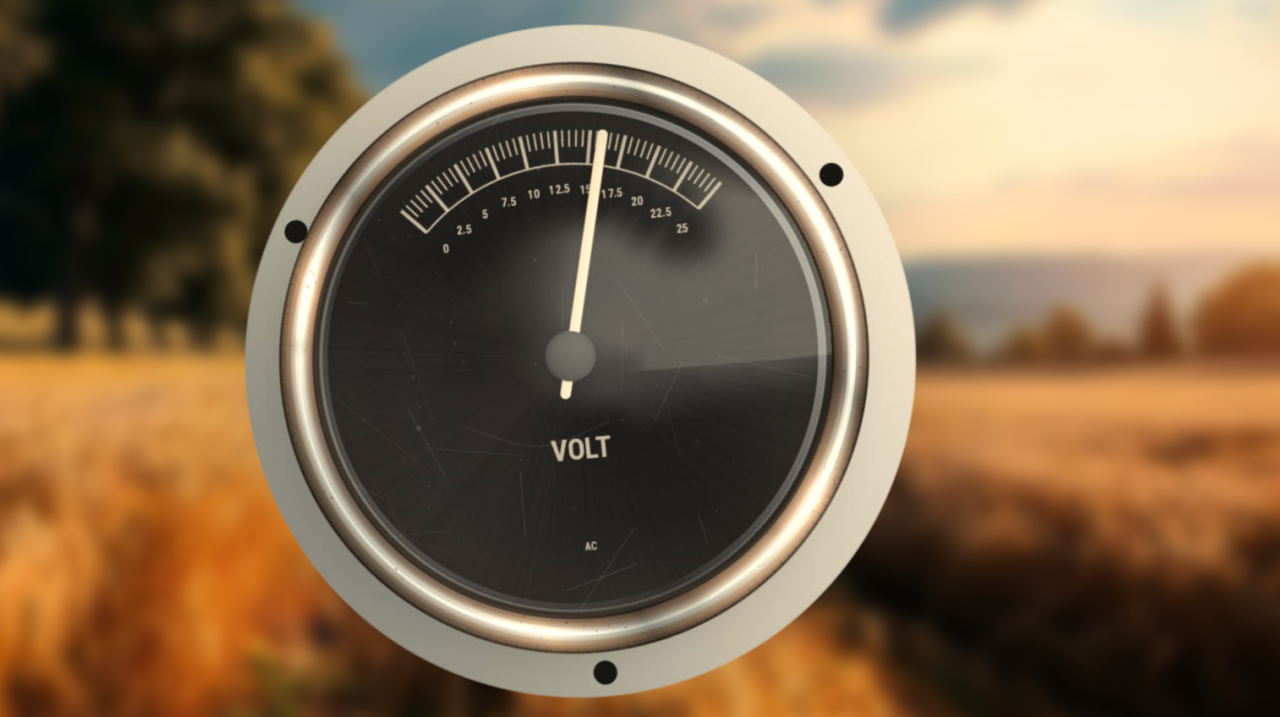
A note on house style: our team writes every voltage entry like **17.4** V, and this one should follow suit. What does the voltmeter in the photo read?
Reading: **16** V
